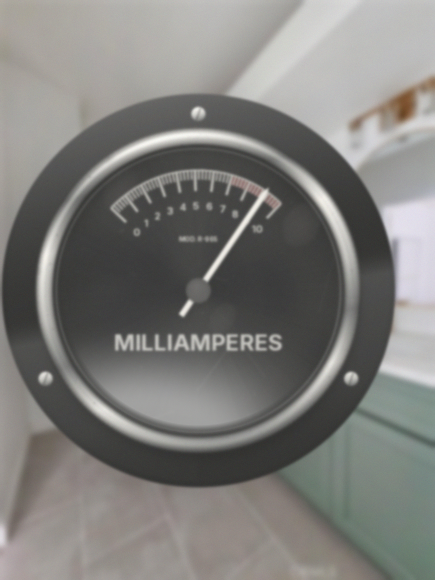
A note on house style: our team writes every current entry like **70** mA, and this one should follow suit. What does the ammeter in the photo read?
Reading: **9** mA
